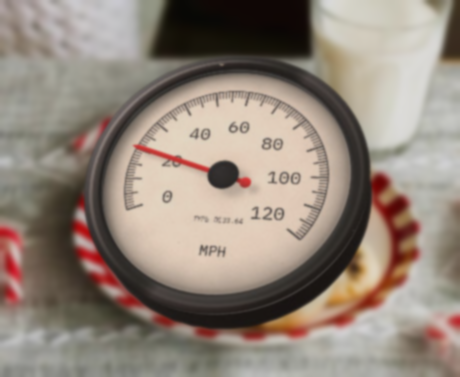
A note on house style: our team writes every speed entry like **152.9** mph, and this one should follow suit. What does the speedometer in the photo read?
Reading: **20** mph
